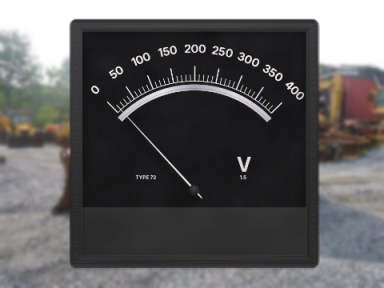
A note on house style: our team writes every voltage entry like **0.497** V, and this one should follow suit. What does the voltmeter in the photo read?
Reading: **10** V
